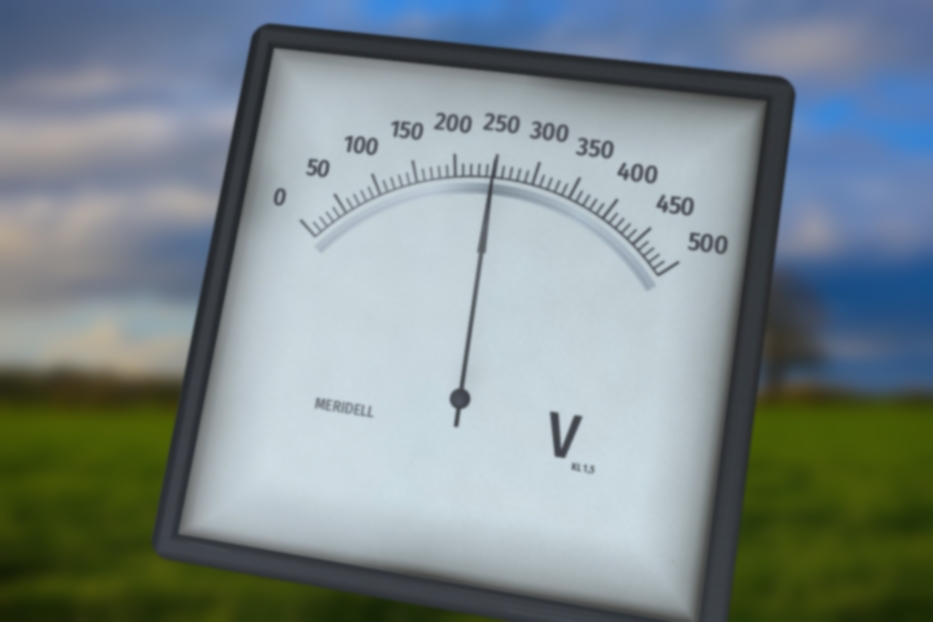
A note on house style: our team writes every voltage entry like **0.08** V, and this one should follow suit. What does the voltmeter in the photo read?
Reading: **250** V
